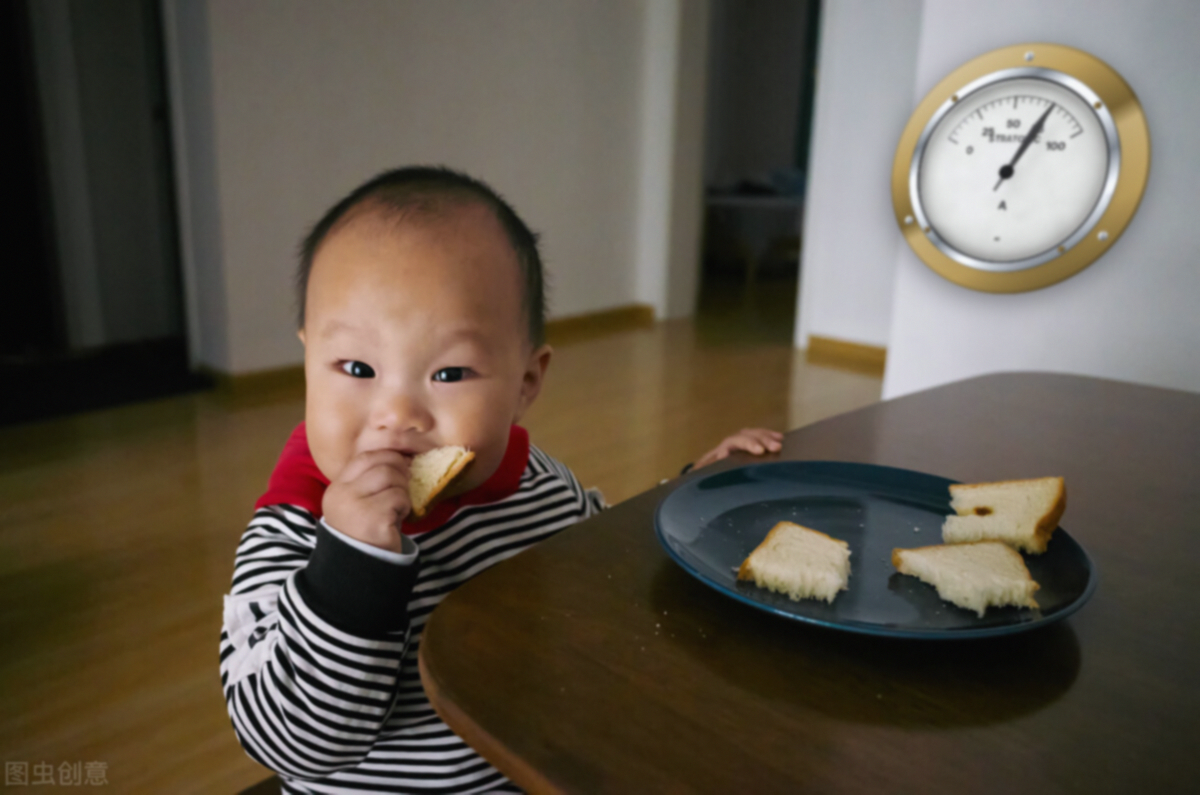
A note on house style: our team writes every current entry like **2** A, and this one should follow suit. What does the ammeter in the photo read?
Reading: **75** A
